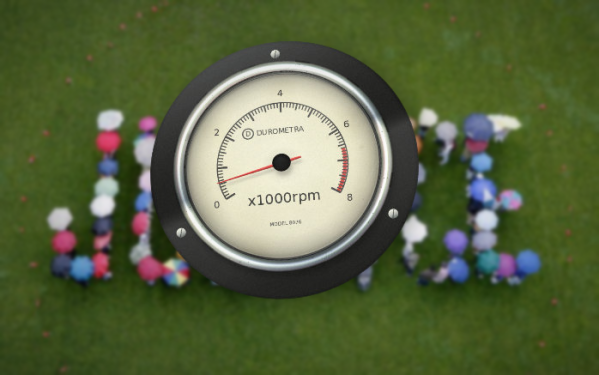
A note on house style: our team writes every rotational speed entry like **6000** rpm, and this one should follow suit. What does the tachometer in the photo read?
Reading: **500** rpm
